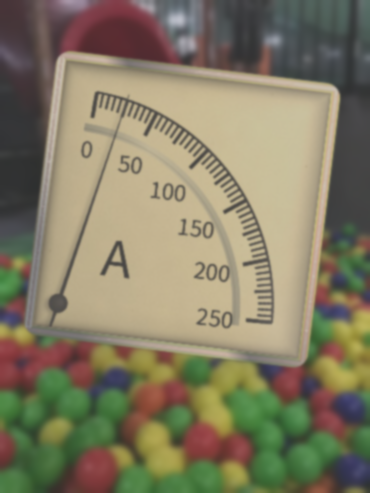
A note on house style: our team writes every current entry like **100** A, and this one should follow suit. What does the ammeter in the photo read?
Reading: **25** A
